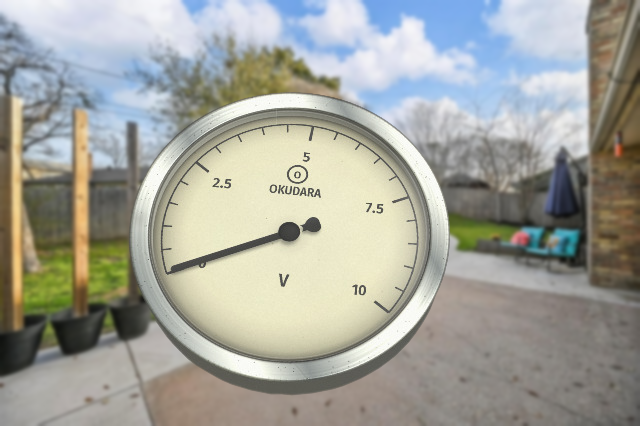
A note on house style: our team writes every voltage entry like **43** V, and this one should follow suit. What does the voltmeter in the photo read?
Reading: **0** V
